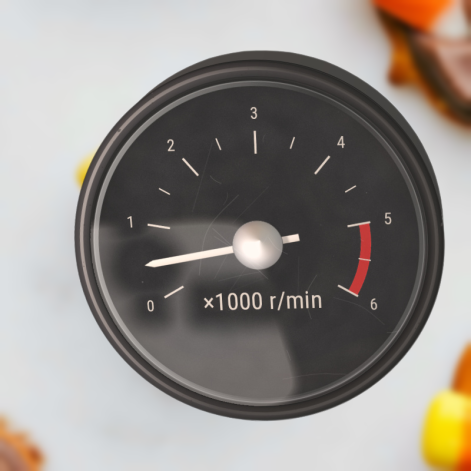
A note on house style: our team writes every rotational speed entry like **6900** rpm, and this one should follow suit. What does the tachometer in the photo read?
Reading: **500** rpm
